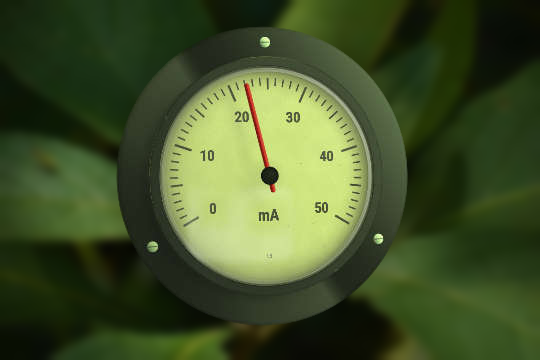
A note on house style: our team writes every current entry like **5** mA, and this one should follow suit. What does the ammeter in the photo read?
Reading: **22** mA
